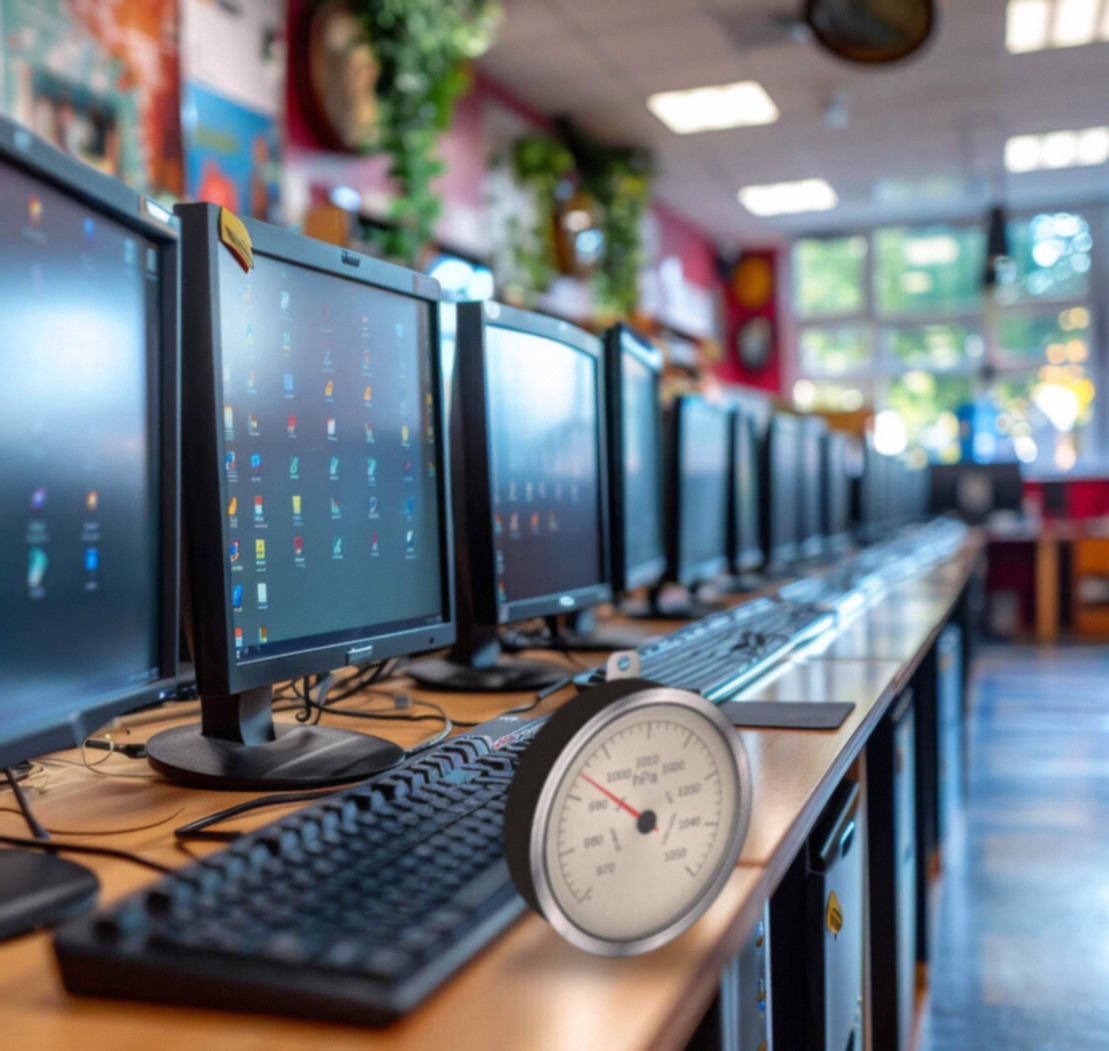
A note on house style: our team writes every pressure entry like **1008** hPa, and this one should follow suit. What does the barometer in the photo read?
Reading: **994** hPa
